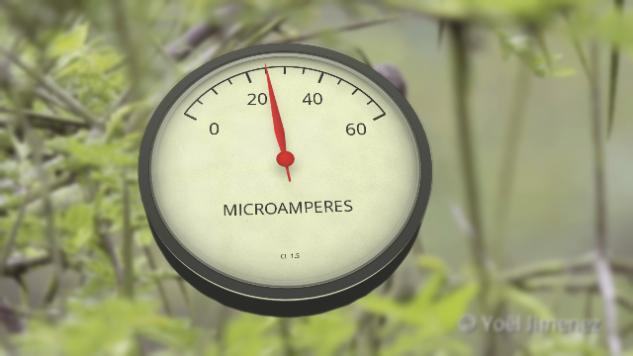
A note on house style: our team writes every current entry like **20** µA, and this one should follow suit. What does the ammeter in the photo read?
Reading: **25** µA
